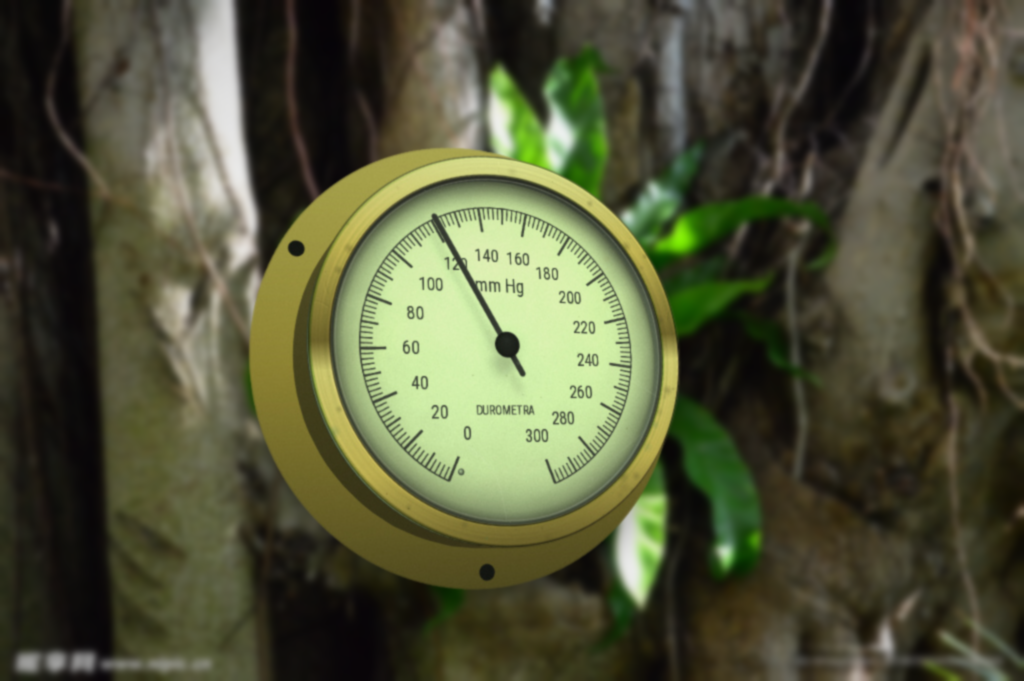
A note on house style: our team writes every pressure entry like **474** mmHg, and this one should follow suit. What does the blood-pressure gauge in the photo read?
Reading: **120** mmHg
